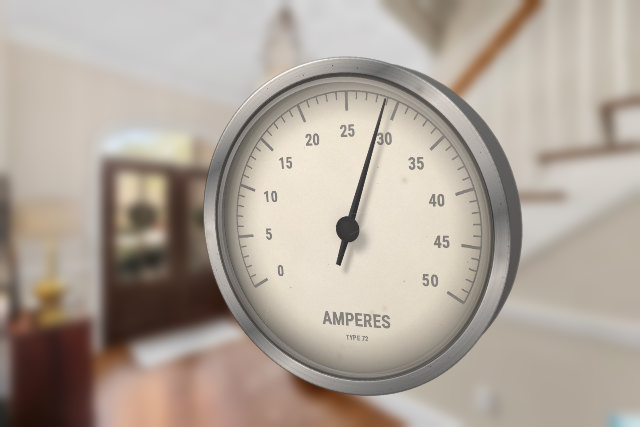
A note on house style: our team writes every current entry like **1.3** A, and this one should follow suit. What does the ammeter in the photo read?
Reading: **29** A
